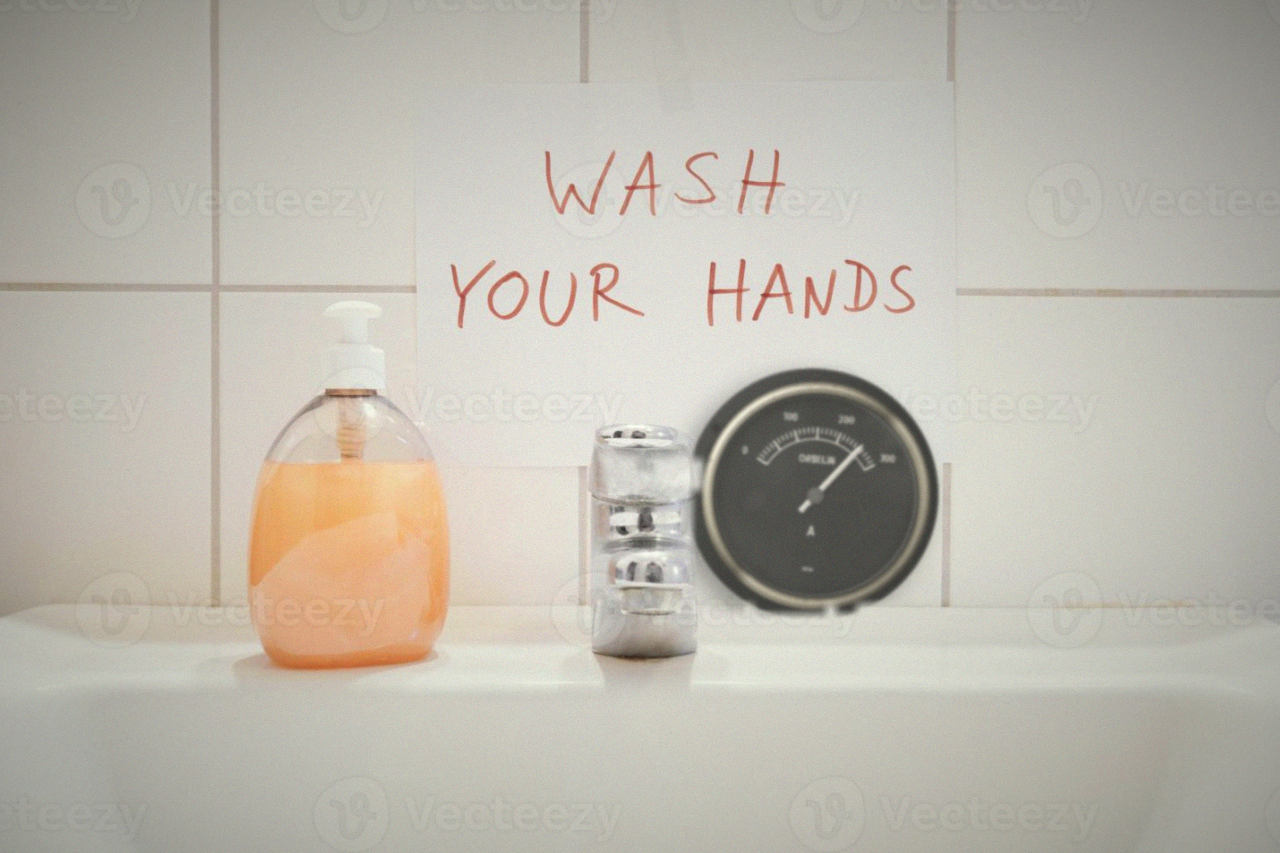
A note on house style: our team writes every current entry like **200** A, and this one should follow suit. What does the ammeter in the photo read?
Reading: **250** A
